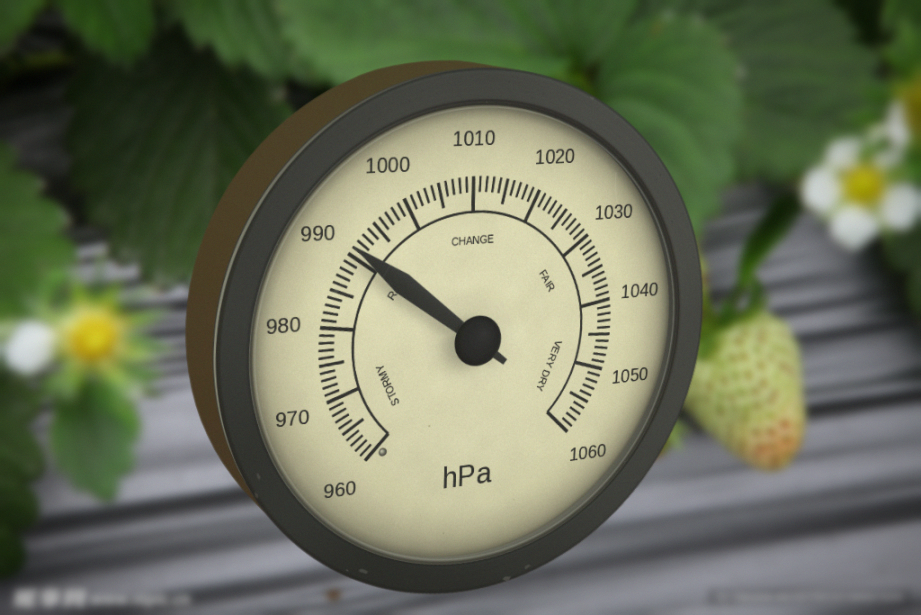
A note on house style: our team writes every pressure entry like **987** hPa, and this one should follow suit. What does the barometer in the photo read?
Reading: **991** hPa
